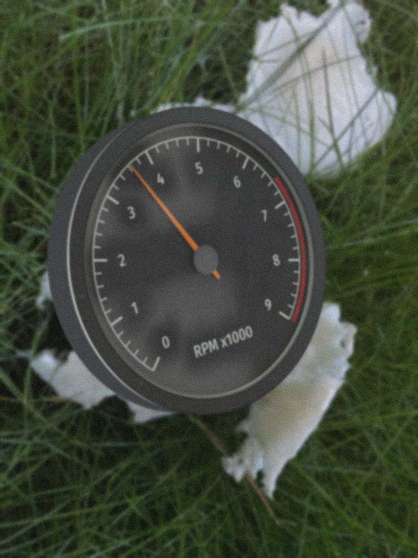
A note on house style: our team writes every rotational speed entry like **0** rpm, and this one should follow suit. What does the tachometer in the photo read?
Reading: **3600** rpm
